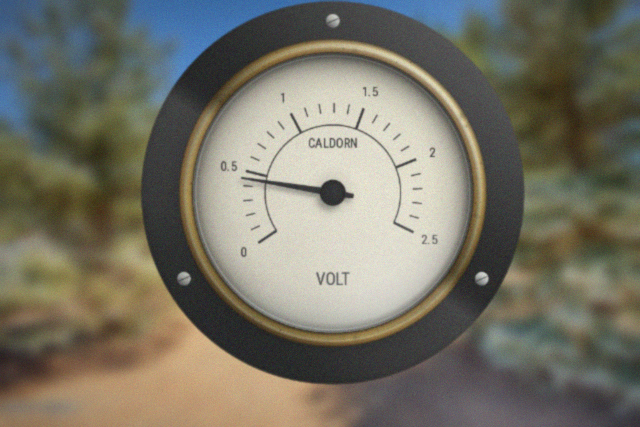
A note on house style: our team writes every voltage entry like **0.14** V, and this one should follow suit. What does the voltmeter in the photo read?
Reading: **0.45** V
